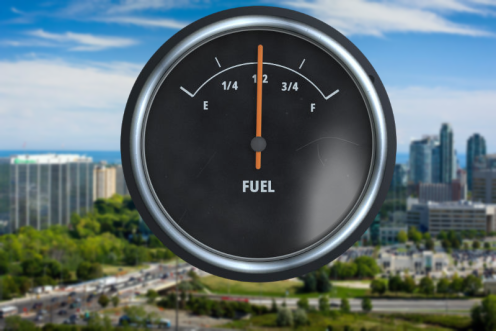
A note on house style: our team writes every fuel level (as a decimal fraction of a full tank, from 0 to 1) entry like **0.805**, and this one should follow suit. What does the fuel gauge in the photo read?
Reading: **0.5**
